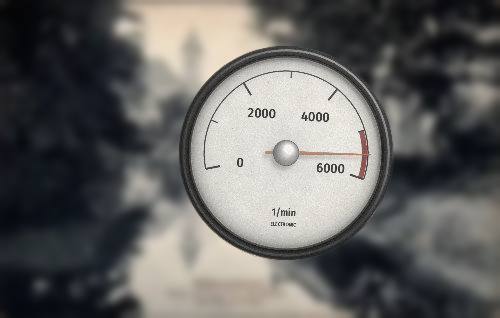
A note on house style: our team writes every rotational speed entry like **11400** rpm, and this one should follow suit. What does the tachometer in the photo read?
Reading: **5500** rpm
